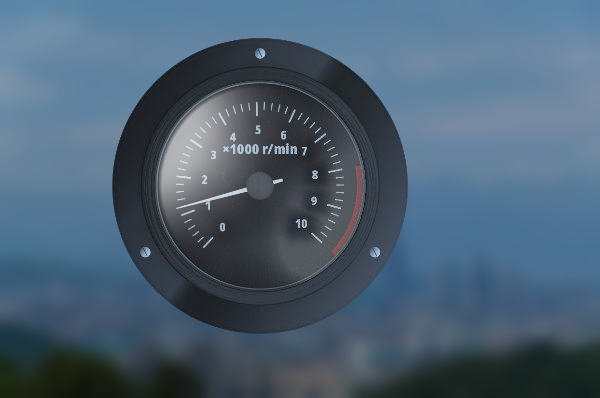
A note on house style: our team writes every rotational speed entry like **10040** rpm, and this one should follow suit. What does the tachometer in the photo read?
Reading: **1200** rpm
